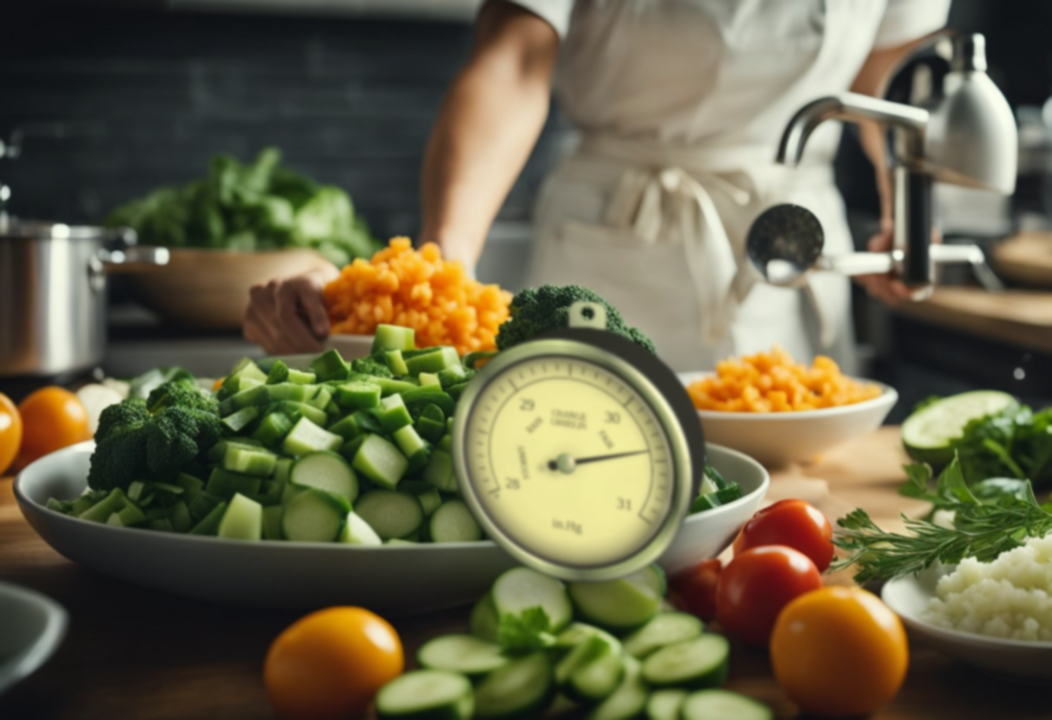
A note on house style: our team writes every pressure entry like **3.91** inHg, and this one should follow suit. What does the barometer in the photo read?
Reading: **30.4** inHg
